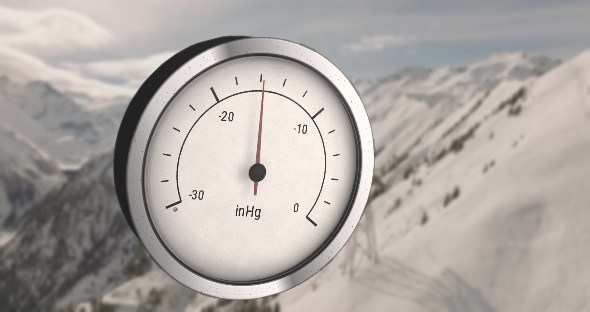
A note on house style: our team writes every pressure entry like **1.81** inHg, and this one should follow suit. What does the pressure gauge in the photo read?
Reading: **-16** inHg
